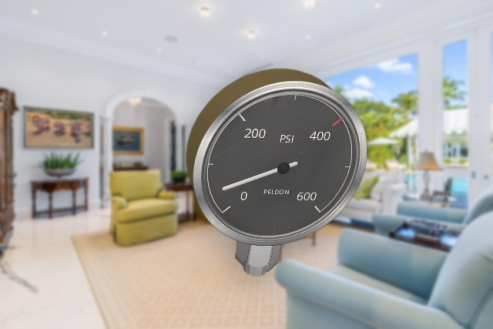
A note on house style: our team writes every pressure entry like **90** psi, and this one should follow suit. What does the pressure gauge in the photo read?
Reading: **50** psi
